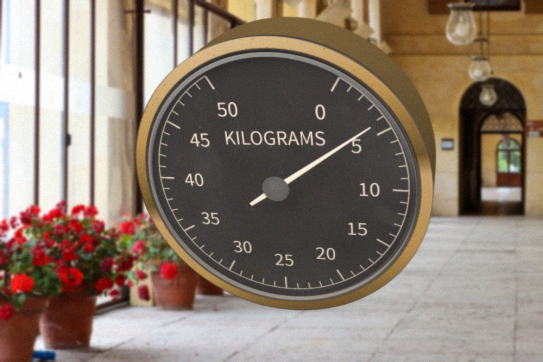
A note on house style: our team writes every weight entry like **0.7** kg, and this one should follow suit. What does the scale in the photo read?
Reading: **4** kg
